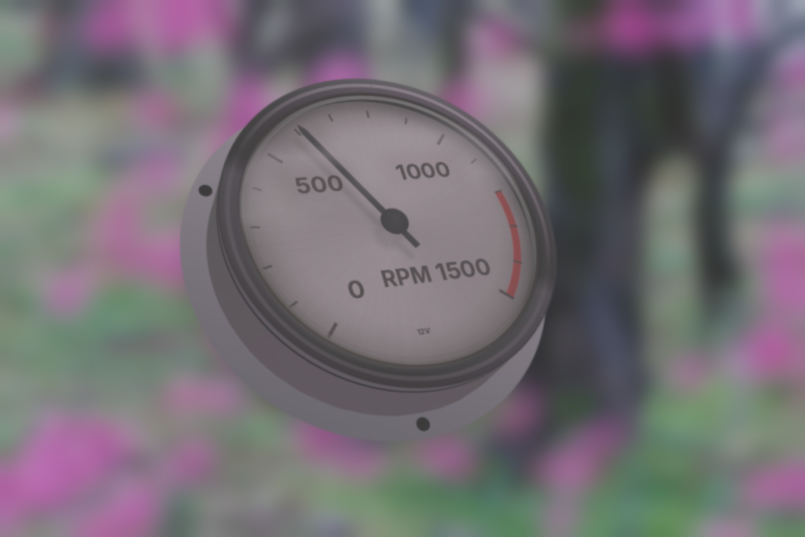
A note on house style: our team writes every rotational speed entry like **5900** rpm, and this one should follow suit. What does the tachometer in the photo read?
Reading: **600** rpm
